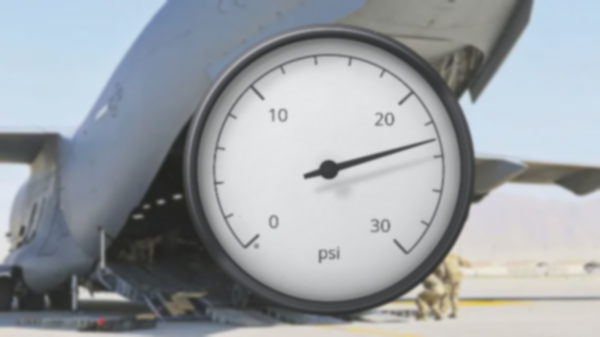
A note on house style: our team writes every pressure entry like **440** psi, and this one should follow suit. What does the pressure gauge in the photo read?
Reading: **23** psi
